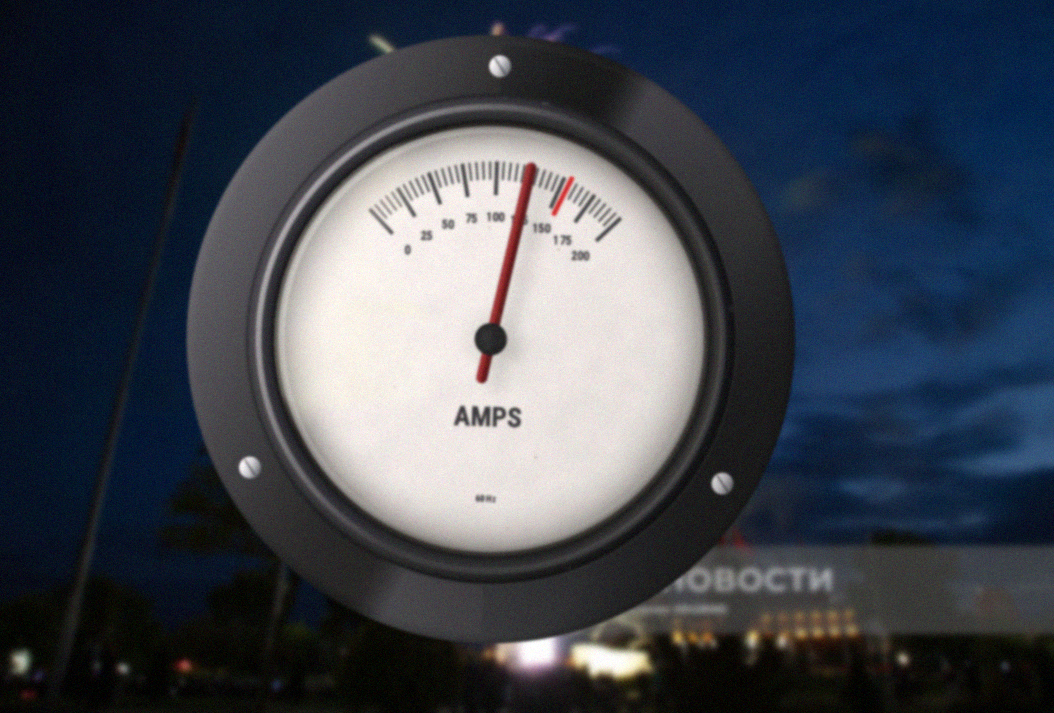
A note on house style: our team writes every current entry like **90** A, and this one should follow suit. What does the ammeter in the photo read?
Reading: **125** A
